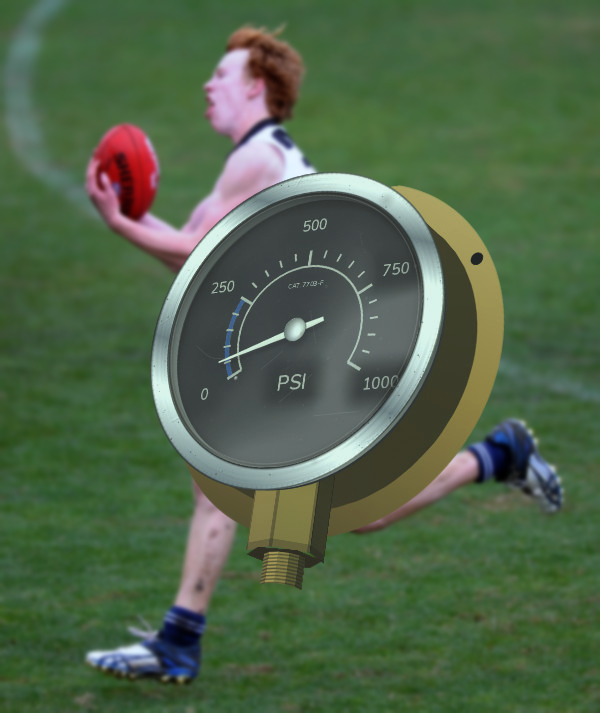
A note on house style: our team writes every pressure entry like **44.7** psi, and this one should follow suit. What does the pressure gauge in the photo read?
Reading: **50** psi
